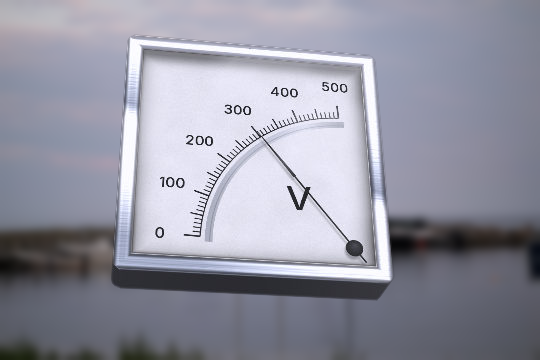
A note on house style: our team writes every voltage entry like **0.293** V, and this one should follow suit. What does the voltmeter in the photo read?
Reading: **300** V
